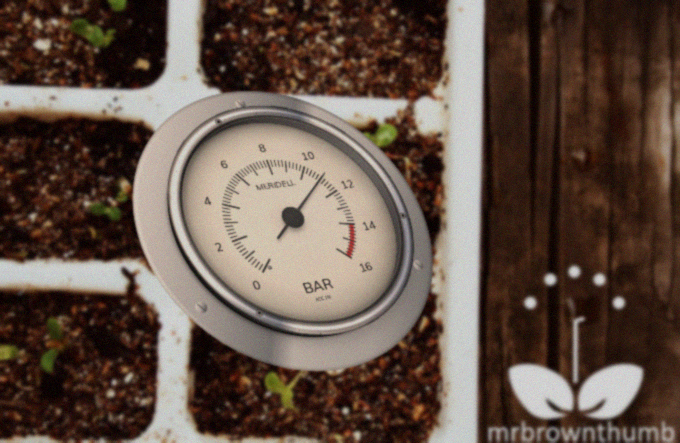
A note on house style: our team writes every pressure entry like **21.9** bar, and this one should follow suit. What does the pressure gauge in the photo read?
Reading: **11** bar
